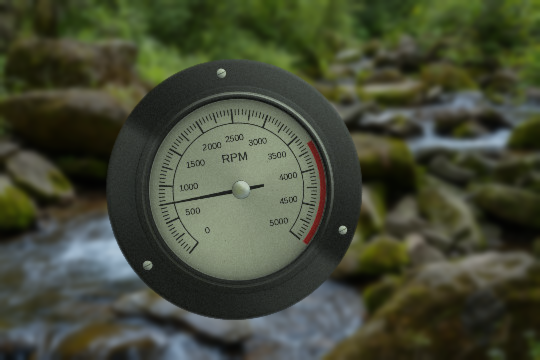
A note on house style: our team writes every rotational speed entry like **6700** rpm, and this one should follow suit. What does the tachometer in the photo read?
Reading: **750** rpm
